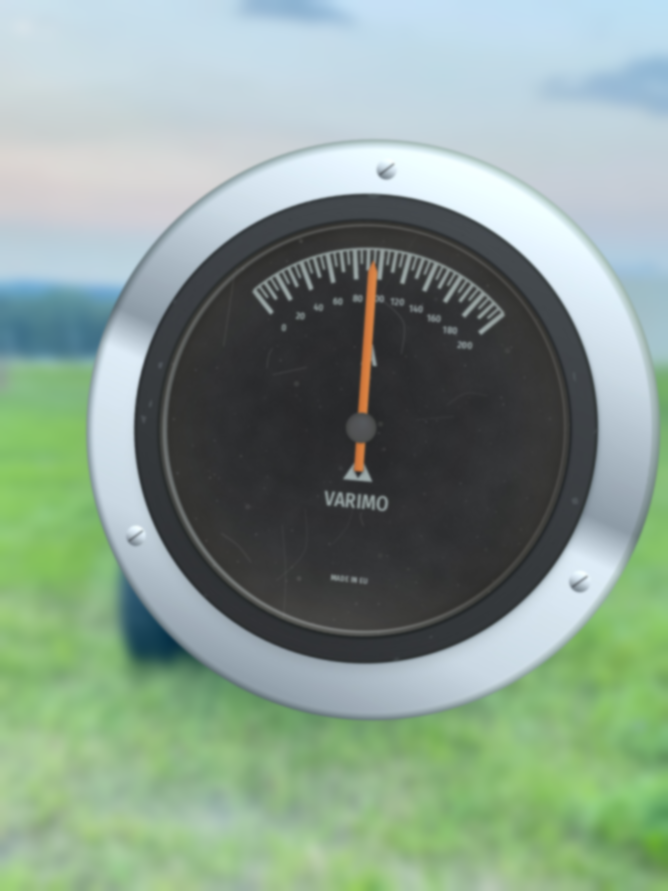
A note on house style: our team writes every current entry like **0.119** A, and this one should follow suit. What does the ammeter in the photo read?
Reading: **95** A
